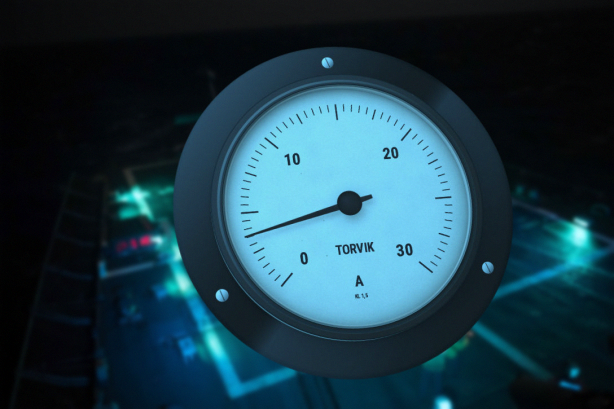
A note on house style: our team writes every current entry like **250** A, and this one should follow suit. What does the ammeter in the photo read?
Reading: **3.5** A
